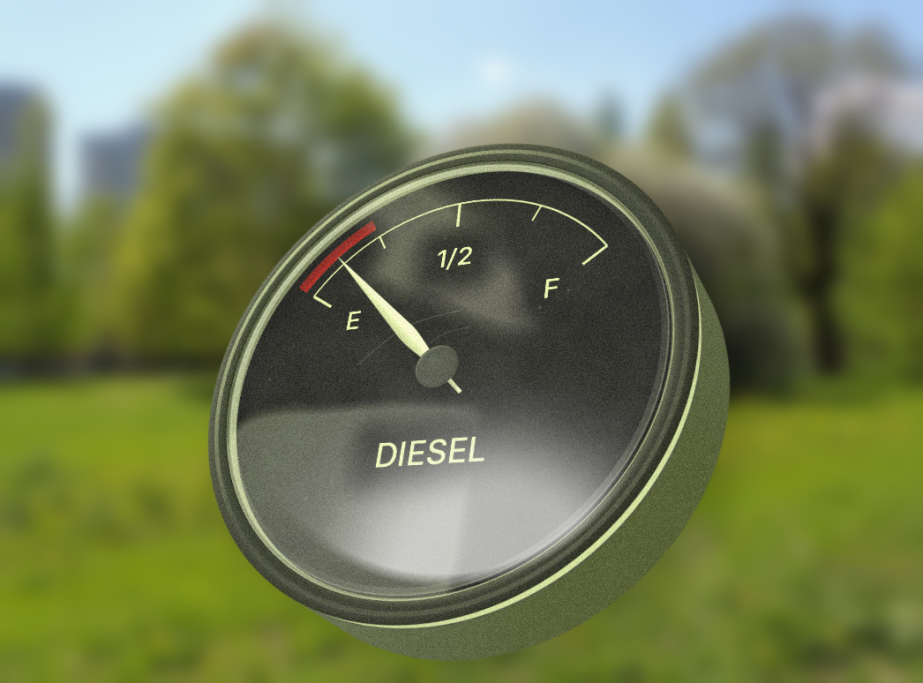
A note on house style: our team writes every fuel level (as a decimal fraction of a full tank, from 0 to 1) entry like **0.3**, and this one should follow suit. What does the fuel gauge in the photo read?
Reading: **0.125**
